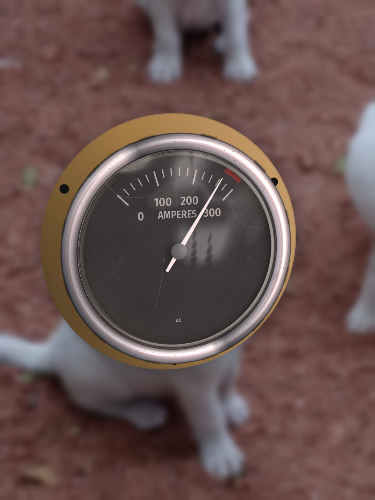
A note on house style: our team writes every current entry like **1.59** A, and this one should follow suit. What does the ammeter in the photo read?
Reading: **260** A
